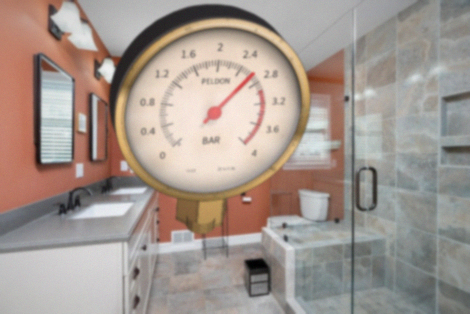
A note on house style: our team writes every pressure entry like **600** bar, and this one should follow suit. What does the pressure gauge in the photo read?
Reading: **2.6** bar
